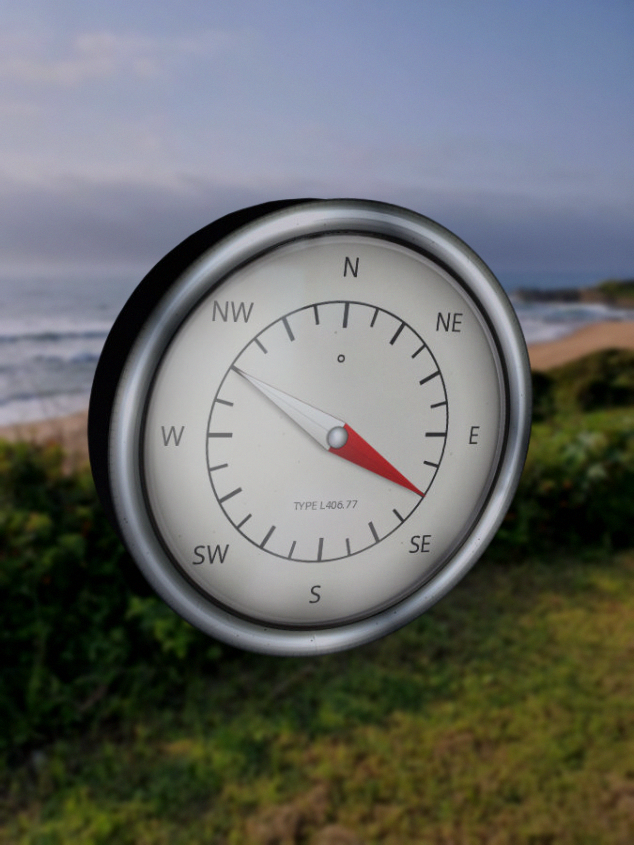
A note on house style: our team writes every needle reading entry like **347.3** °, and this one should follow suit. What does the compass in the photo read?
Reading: **120** °
